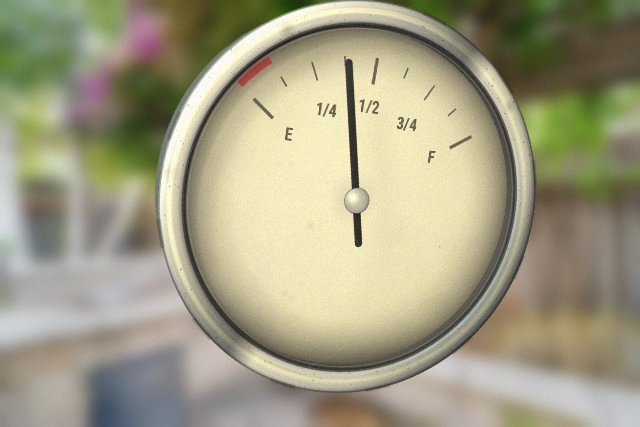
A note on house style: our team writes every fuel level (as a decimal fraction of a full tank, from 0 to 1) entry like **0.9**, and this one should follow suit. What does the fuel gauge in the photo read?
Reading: **0.375**
